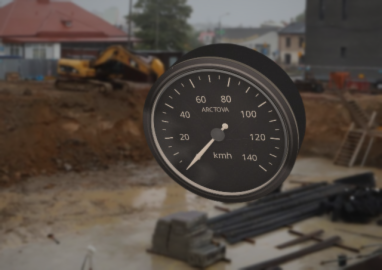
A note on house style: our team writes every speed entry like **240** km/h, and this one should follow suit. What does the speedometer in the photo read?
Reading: **0** km/h
